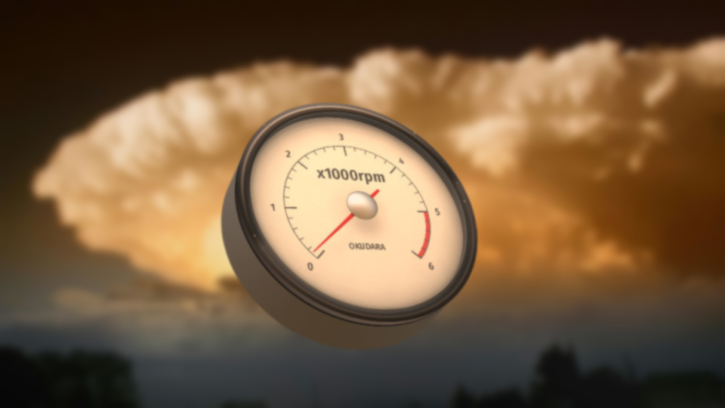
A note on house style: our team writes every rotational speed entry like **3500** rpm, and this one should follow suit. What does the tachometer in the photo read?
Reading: **100** rpm
